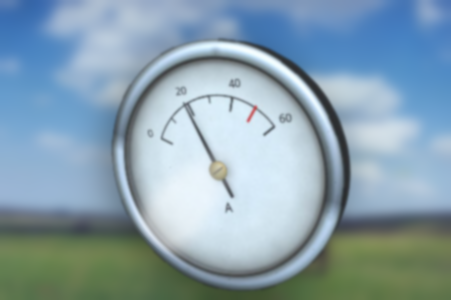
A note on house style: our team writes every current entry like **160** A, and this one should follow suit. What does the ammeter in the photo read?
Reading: **20** A
